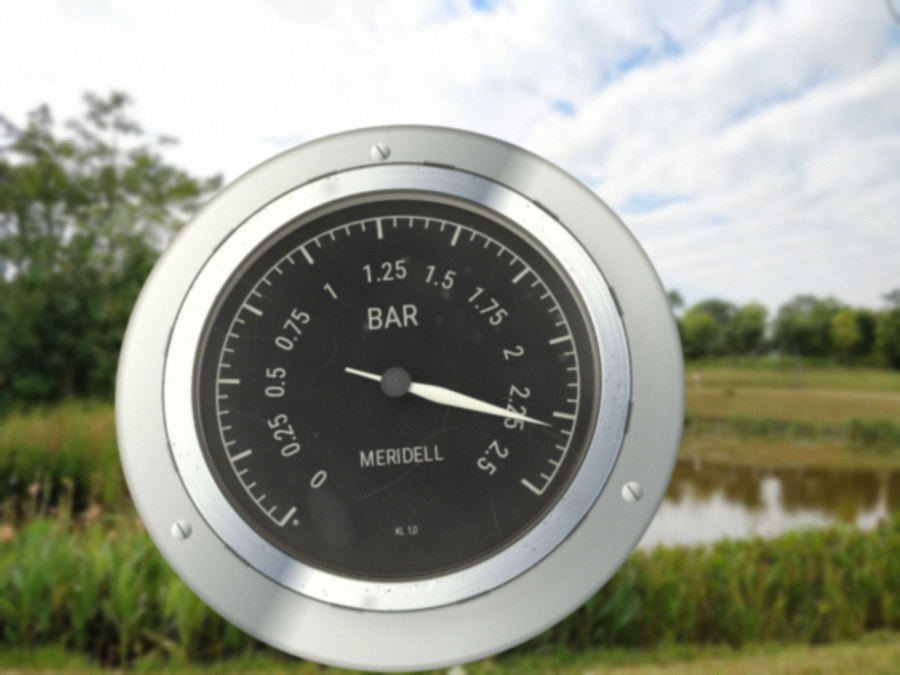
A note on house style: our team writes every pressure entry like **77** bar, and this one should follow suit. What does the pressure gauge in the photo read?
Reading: **2.3** bar
